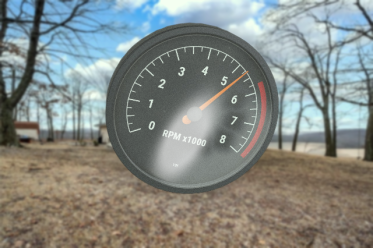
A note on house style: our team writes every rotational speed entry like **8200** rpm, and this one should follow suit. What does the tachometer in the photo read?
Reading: **5250** rpm
